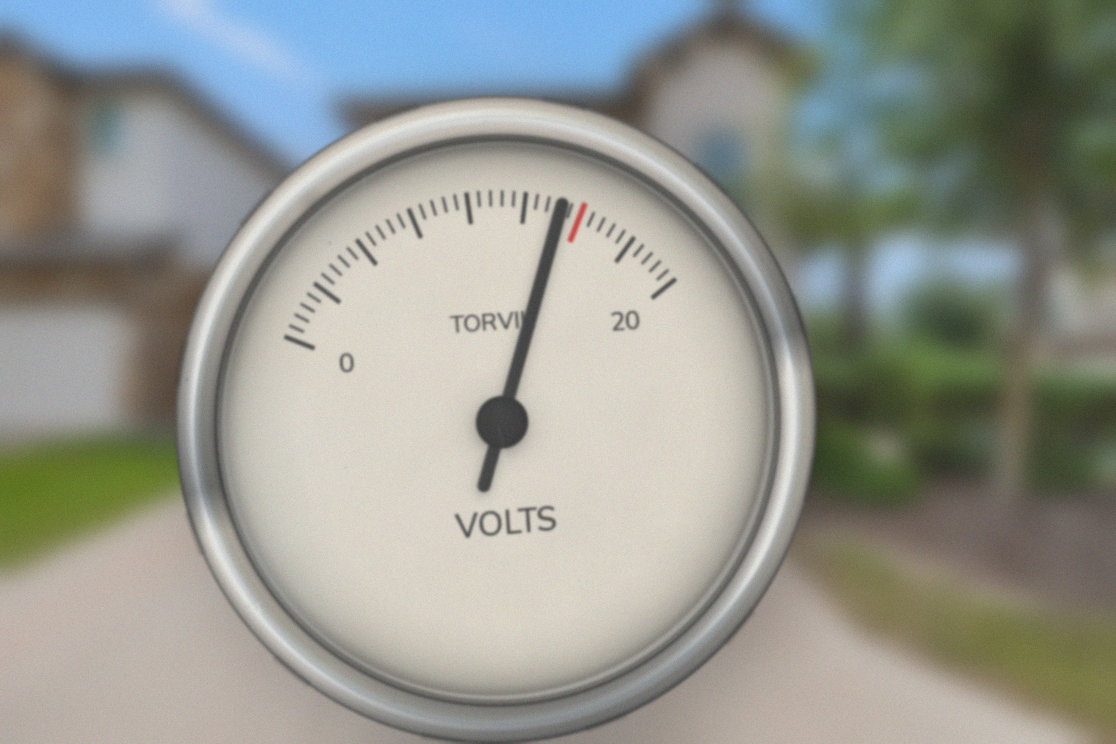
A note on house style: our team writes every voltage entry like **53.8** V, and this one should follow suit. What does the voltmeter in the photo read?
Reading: **14** V
